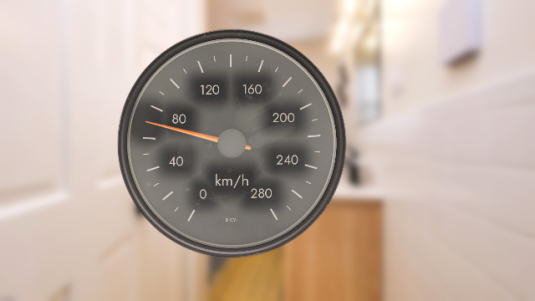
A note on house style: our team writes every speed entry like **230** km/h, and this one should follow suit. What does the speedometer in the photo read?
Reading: **70** km/h
